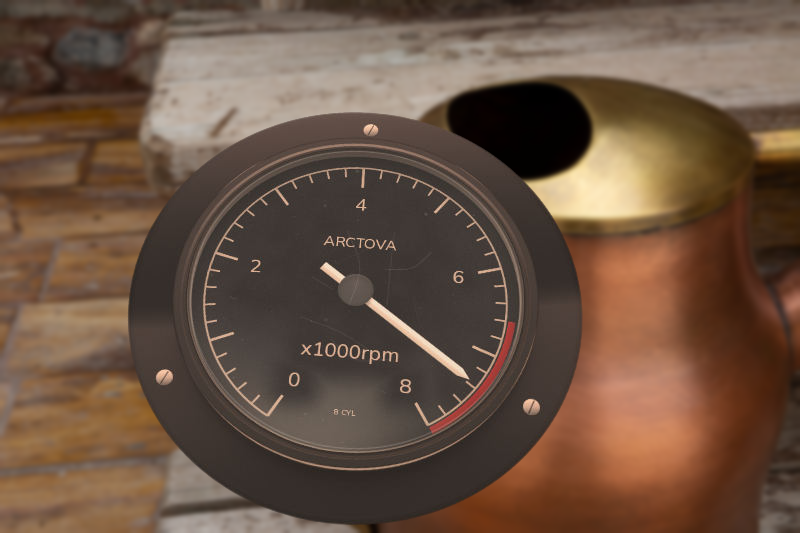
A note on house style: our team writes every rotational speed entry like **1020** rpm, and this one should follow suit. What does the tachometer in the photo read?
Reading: **7400** rpm
